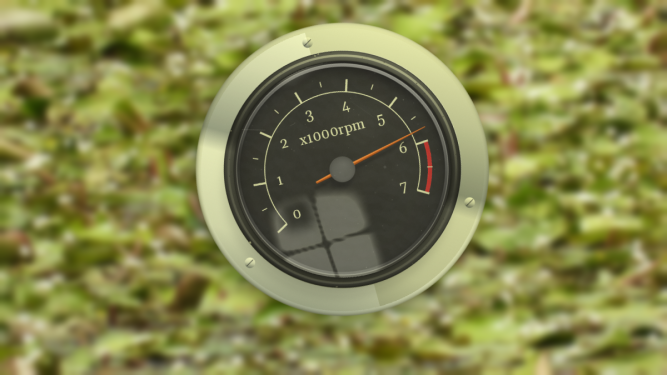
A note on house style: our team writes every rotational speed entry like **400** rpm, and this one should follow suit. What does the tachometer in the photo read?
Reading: **5750** rpm
